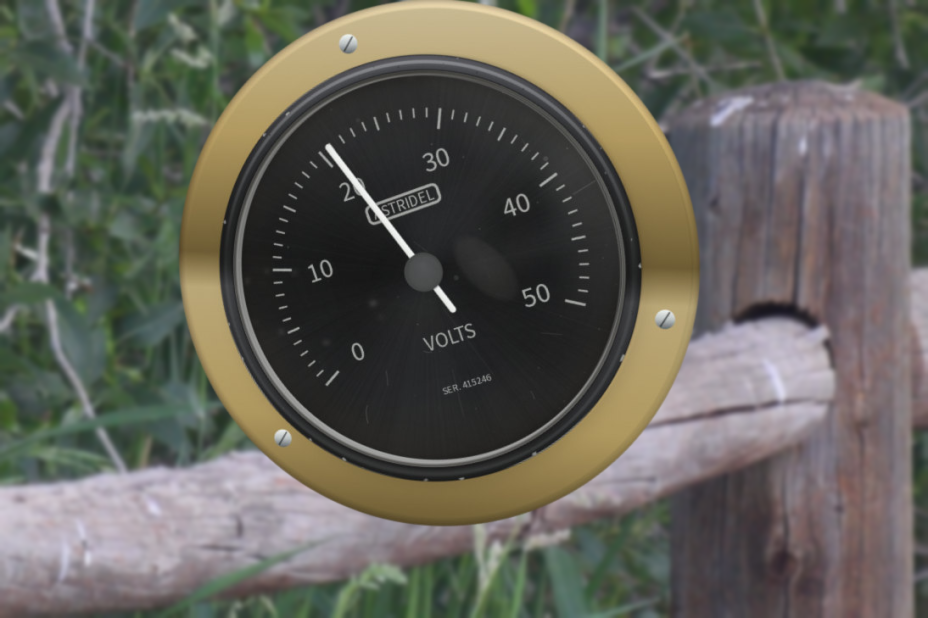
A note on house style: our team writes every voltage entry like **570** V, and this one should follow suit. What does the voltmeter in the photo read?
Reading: **21** V
